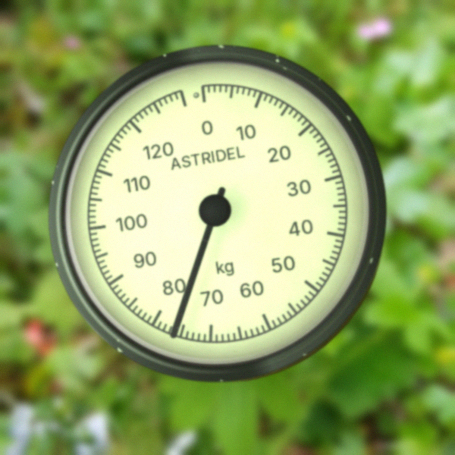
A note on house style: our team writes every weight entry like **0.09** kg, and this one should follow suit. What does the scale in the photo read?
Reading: **76** kg
